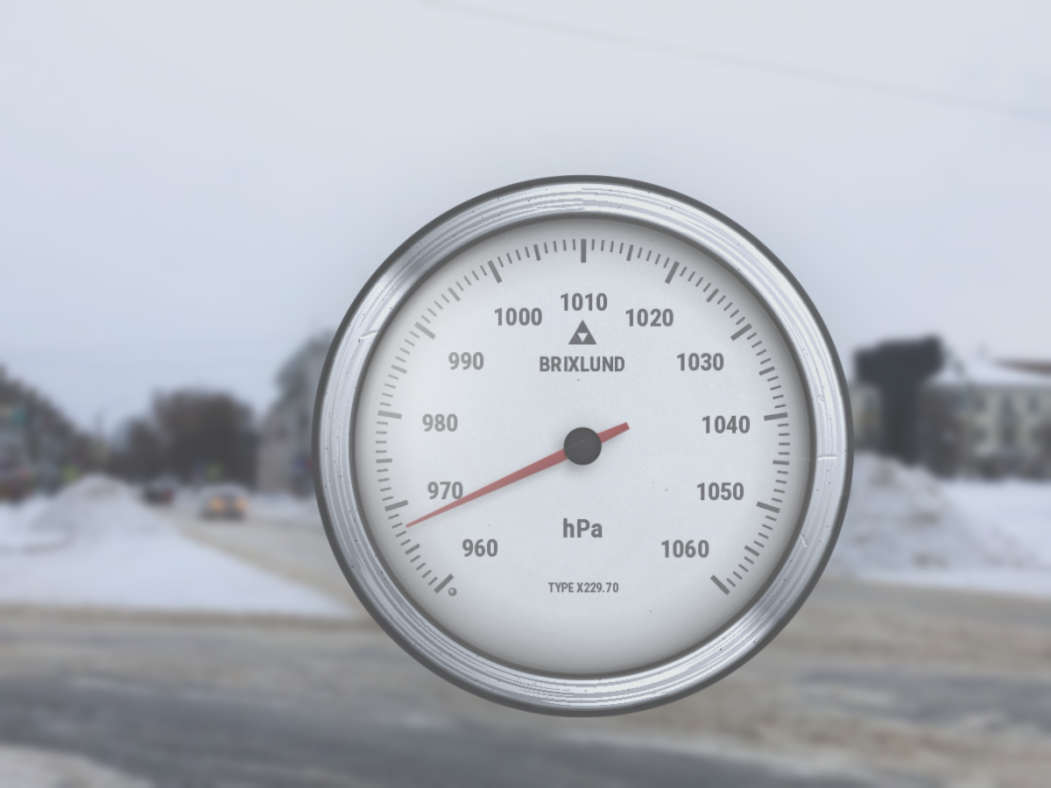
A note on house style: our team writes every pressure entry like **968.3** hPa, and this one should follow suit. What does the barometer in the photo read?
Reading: **967.5** hPa
